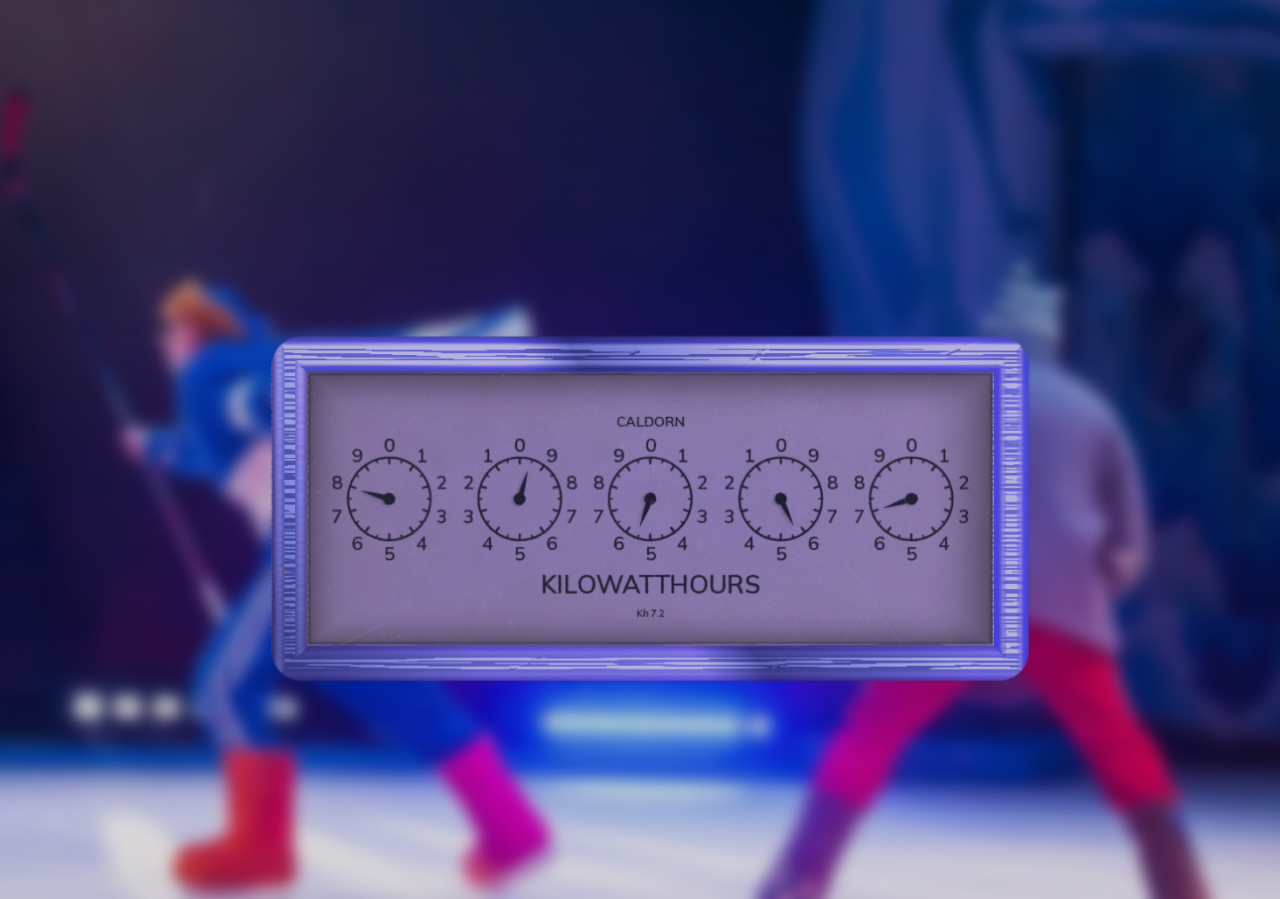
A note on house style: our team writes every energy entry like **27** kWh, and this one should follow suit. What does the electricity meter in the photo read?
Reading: **79557** kWh
